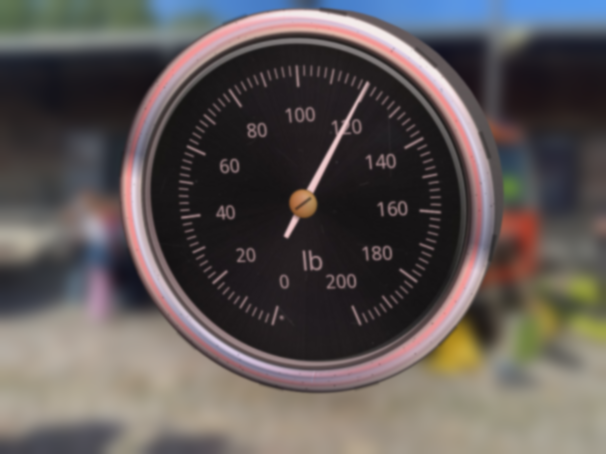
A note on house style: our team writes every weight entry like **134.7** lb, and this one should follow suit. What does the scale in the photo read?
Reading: **120** lb
